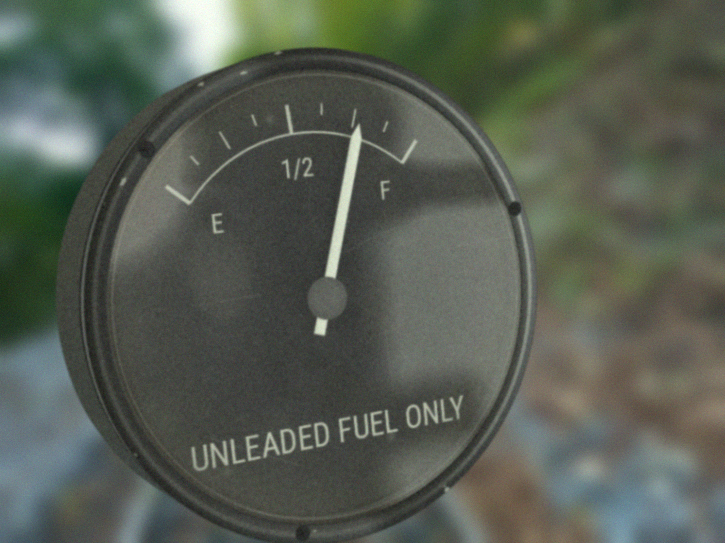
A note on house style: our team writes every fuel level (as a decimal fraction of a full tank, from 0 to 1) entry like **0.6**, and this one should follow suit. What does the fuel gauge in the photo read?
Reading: **0.75**
